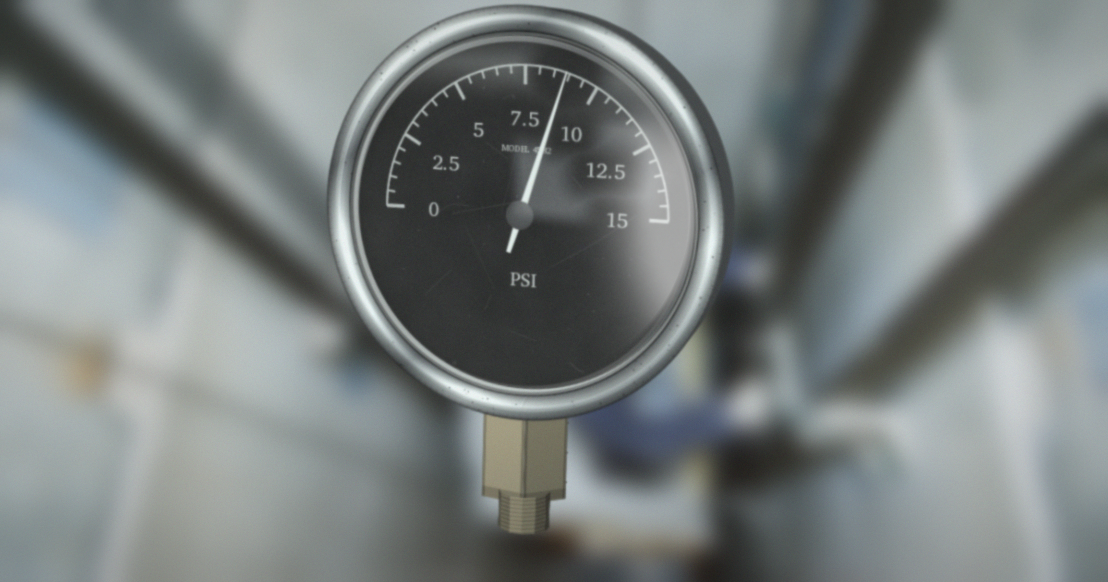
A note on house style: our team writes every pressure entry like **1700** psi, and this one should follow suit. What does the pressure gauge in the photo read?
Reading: **9** psi
